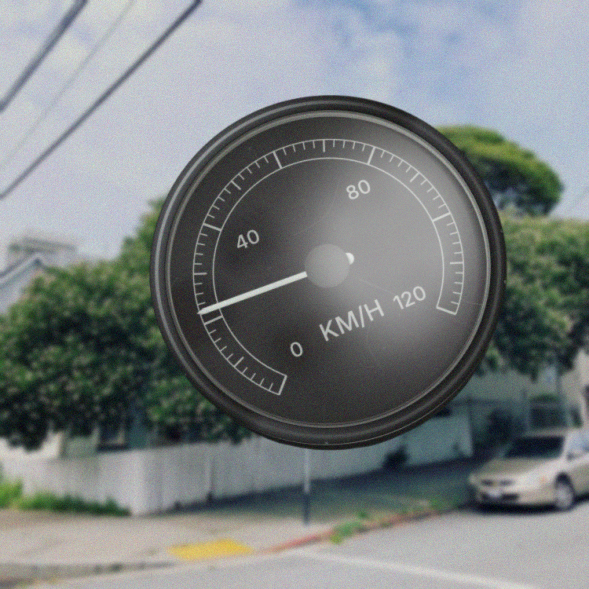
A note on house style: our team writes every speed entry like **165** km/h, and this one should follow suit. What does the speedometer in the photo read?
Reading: **22** km/h
